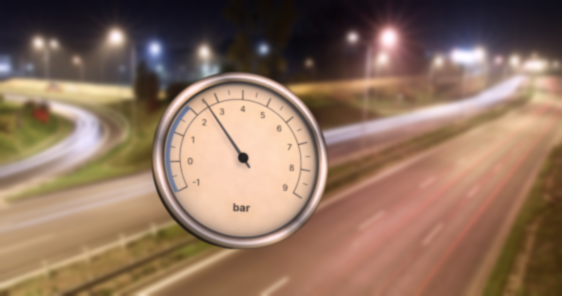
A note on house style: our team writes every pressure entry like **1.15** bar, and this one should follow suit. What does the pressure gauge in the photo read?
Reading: **2.5** bar
